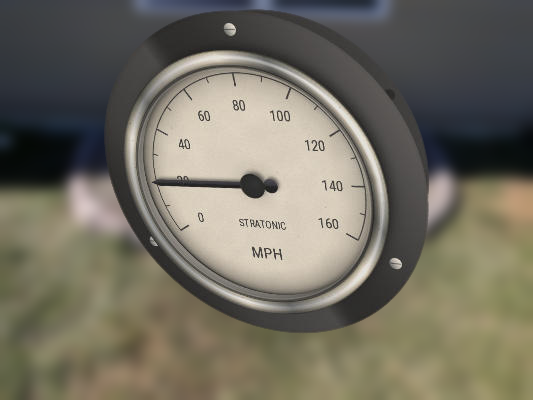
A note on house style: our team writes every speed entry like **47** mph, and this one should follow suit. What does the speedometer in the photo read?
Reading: **20** mph
